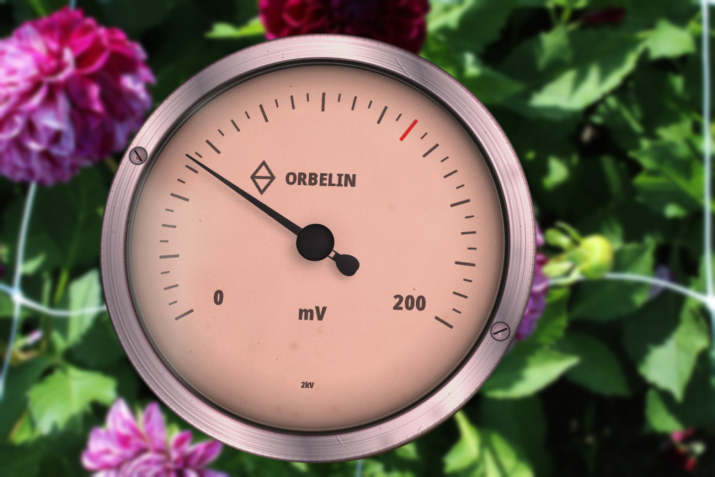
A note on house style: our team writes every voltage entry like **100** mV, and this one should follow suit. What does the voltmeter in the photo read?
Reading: **52.5** mV
